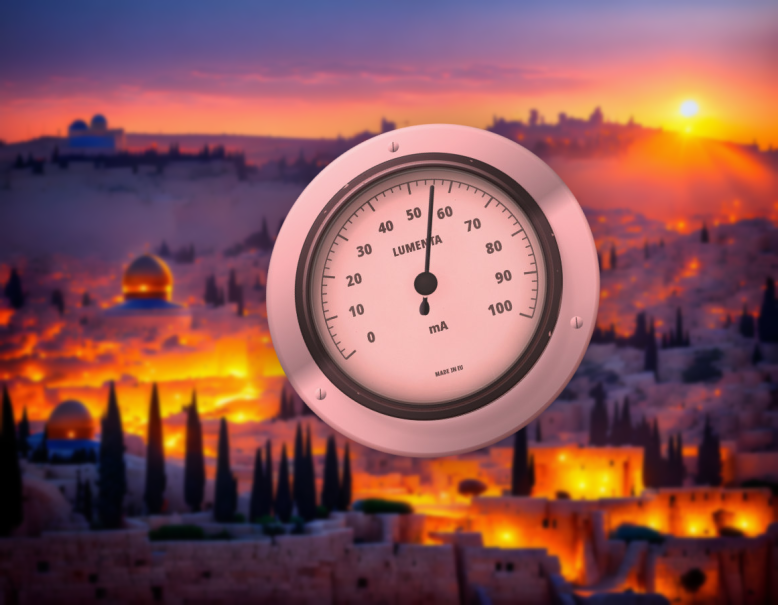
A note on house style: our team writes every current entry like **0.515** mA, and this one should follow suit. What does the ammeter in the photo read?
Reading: **56** mA
